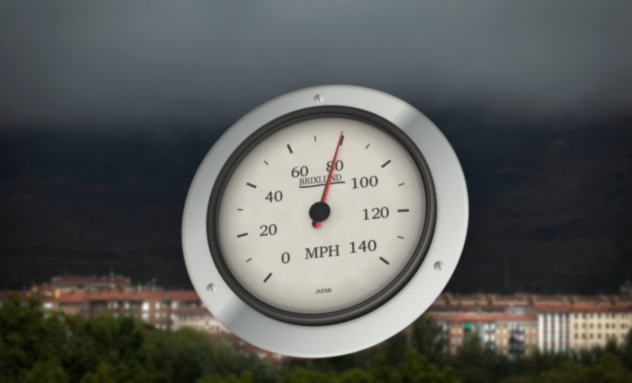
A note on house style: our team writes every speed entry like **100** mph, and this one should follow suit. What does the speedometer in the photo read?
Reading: **80** mph
